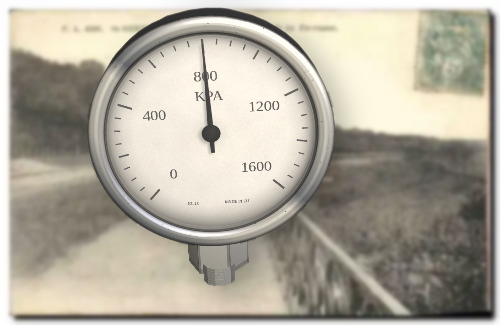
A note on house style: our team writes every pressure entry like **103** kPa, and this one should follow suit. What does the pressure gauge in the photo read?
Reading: **800** kPa
